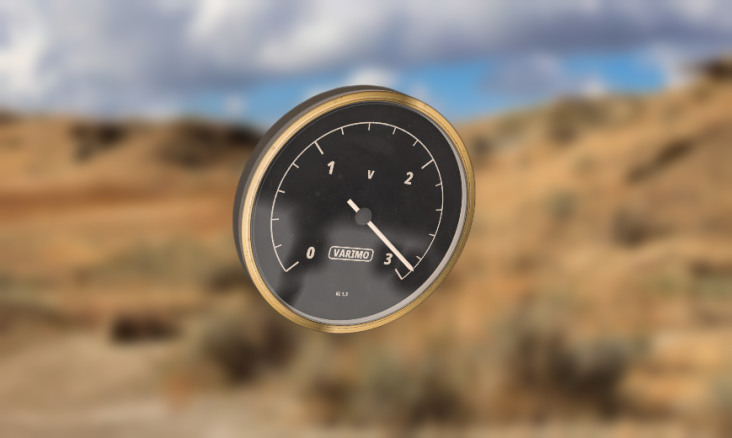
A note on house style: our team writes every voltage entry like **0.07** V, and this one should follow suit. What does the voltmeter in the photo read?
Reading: **2.9** V
